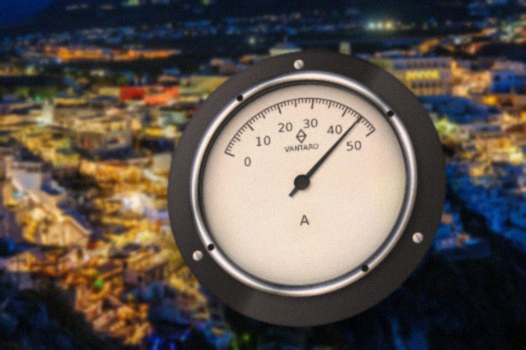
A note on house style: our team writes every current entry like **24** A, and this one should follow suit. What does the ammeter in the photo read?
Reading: **45** A
